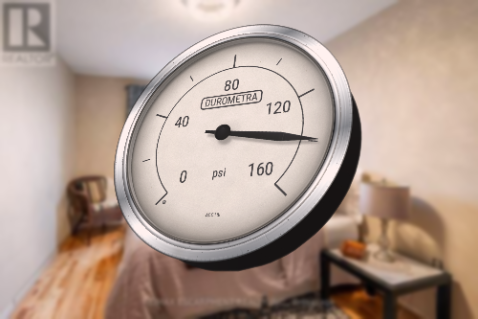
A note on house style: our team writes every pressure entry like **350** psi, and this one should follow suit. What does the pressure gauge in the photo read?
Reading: **140** psi
